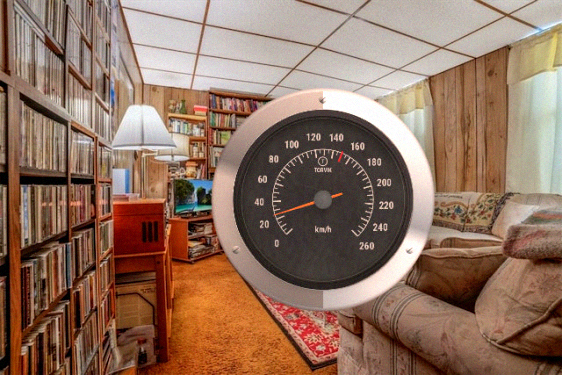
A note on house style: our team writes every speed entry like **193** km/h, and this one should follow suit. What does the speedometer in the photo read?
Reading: **25** km/h
